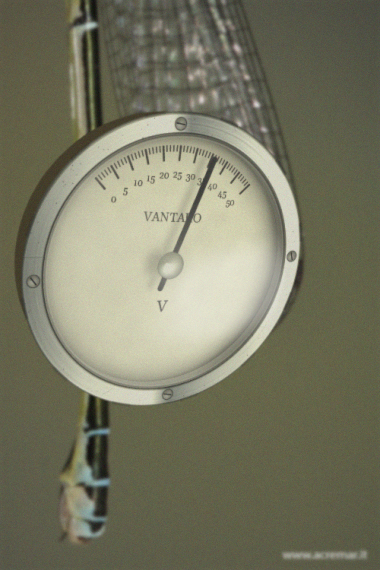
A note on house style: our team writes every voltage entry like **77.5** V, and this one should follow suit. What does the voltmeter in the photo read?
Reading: **35** V
